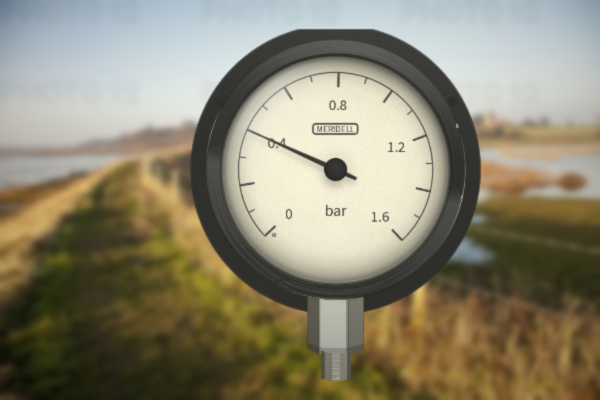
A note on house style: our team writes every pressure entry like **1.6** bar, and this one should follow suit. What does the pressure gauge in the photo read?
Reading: **0.4** bar
